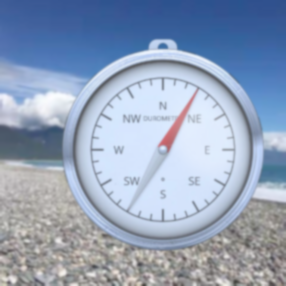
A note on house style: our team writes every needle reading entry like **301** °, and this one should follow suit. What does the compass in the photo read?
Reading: **30** °
